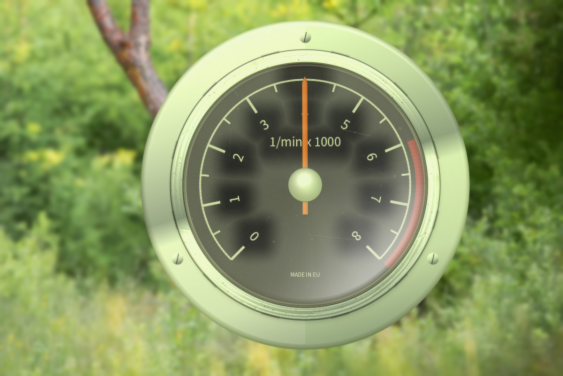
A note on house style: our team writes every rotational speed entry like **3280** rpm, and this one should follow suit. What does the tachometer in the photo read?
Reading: **4000** rpm
